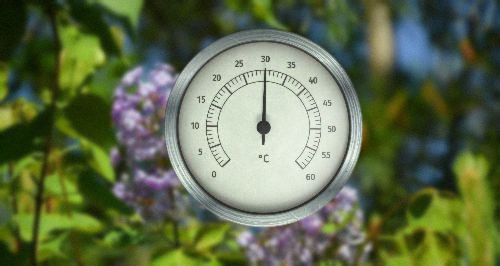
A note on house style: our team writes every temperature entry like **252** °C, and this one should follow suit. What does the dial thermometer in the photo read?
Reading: **30** °C
